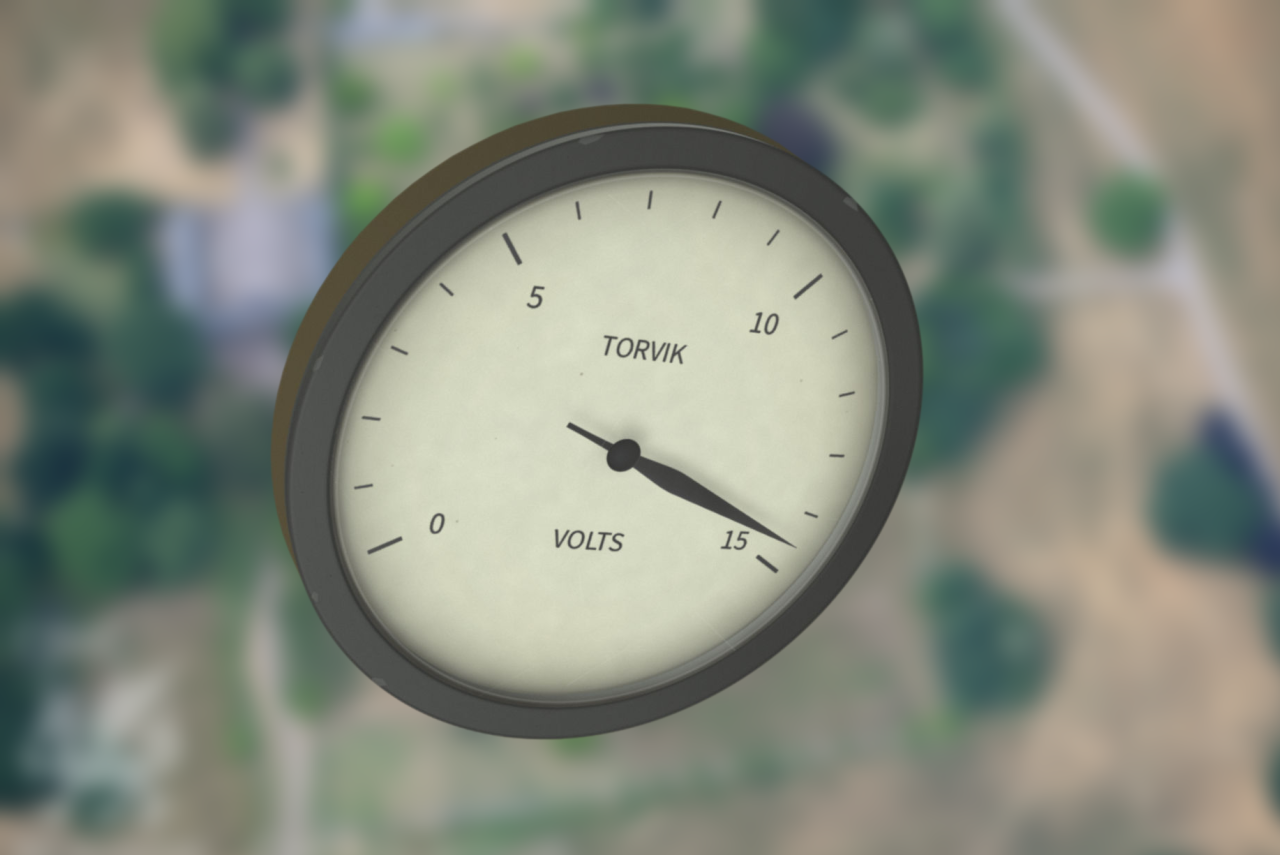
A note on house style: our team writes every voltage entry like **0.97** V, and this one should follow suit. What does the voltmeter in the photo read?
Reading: **14.5** V
